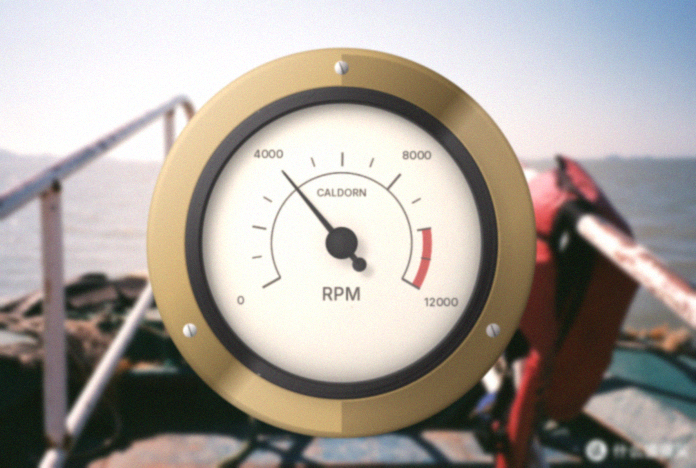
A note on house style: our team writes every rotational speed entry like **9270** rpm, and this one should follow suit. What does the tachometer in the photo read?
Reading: **4000** rpm
